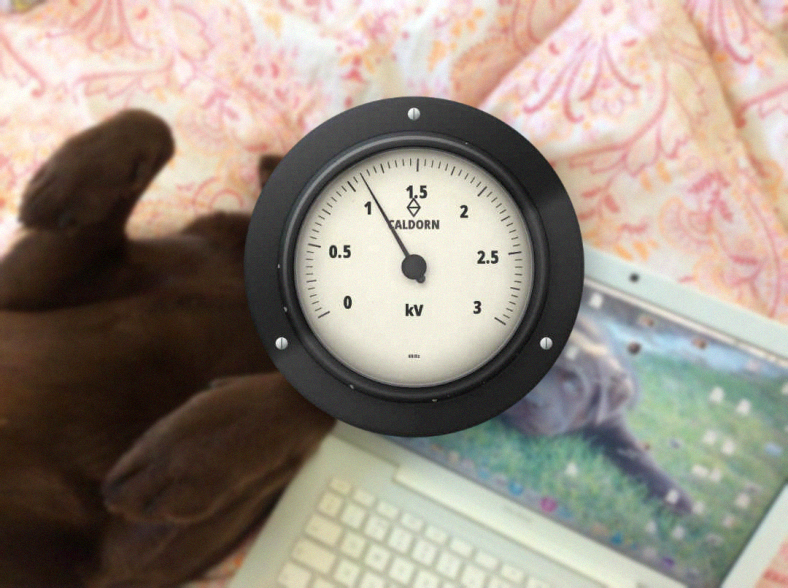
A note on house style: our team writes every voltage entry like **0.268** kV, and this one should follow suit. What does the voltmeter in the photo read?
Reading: **1.1** kV
